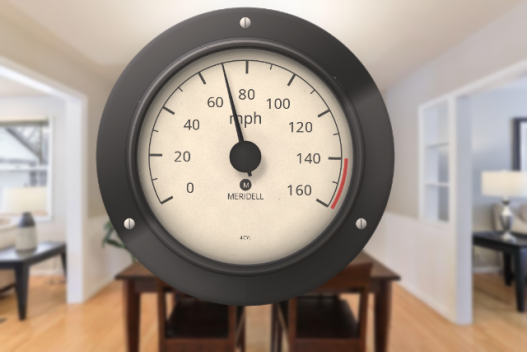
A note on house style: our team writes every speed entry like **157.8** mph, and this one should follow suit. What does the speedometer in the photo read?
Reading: **70** mph
